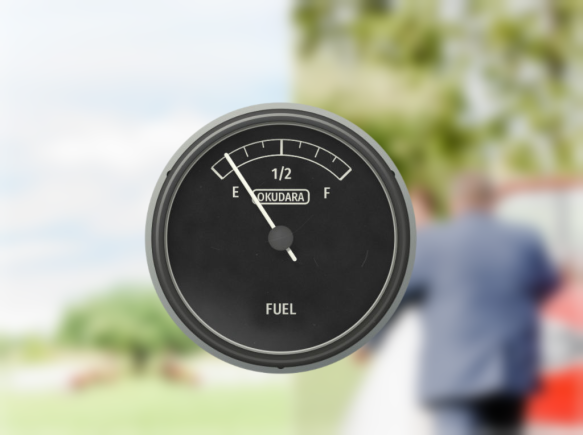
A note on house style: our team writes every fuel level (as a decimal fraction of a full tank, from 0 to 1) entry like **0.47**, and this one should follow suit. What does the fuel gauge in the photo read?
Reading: **0.125**
